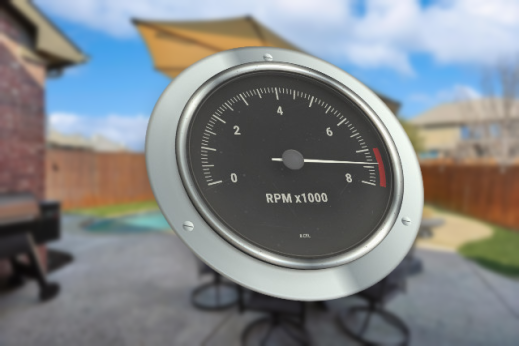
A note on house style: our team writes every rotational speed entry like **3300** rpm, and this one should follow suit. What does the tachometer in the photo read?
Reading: **7500** rpm
